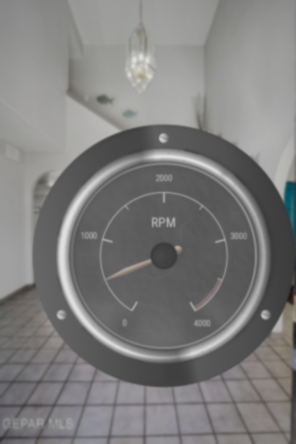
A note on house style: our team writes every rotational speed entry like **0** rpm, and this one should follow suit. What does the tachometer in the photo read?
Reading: **500** rpm
